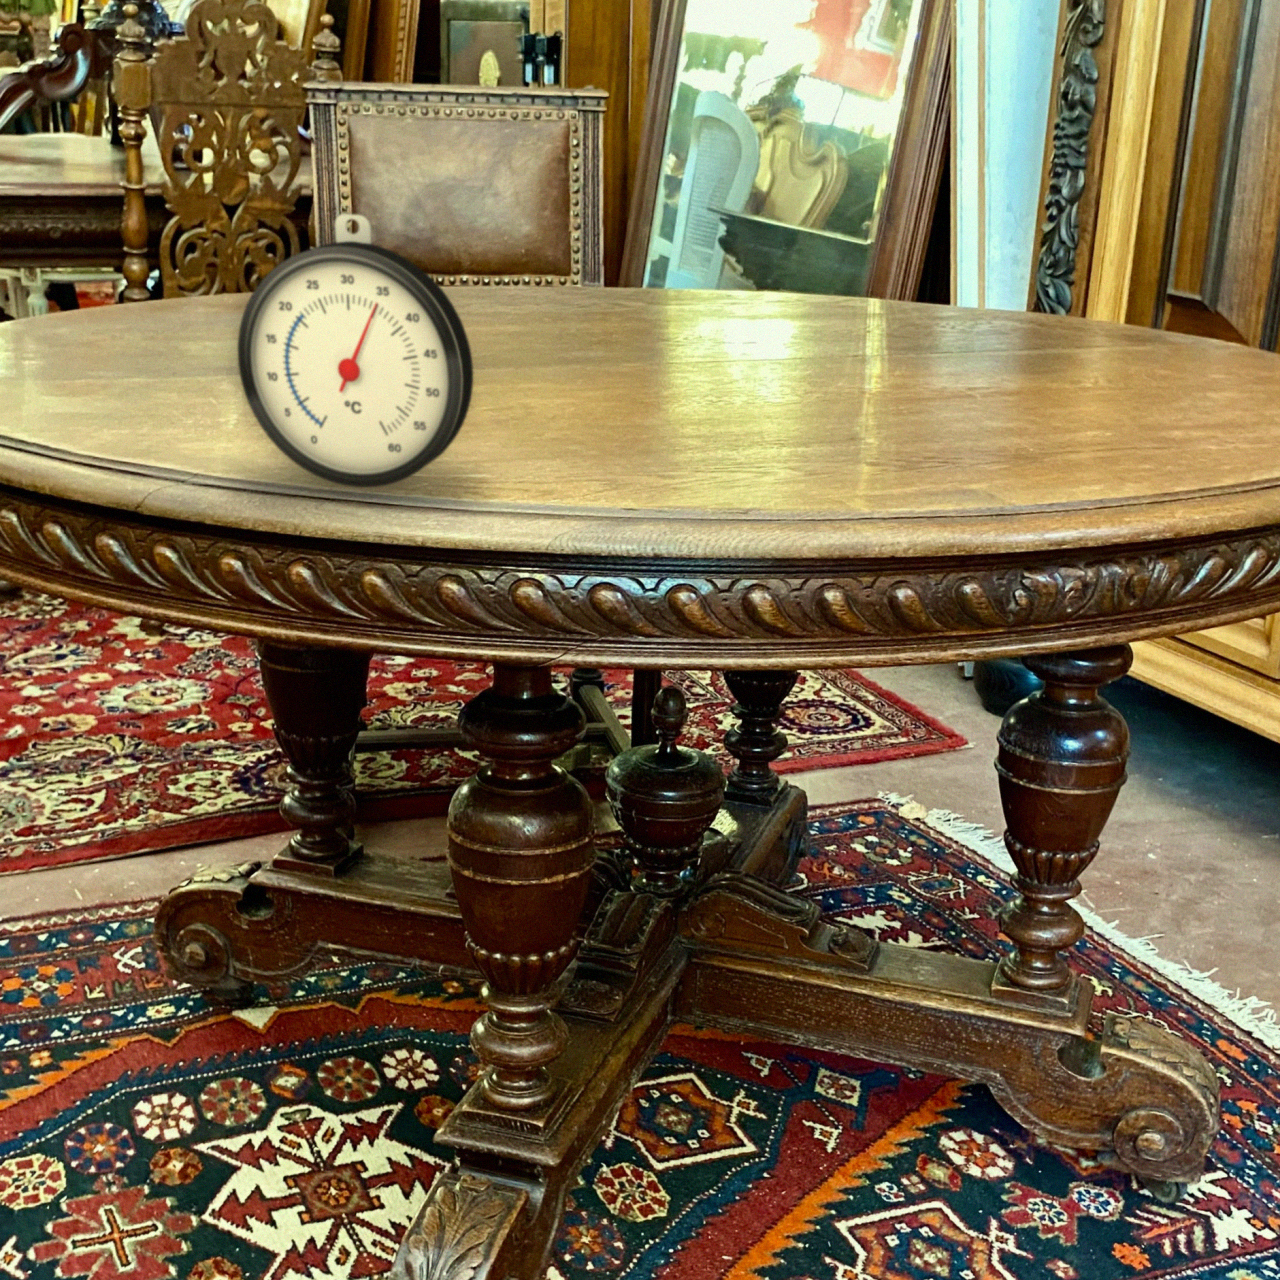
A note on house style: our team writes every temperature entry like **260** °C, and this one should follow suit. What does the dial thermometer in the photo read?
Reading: **35** °C
